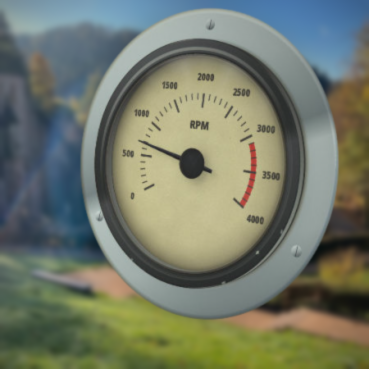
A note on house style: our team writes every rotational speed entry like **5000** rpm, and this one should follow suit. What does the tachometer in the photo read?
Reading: **700** rpm
